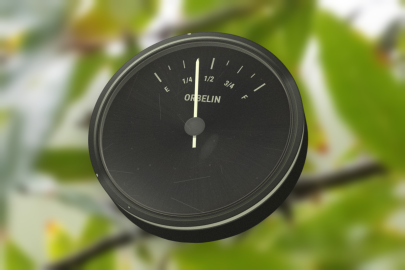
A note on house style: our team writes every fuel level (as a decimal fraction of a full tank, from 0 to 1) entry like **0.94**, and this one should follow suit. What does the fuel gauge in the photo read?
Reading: **0.375**
